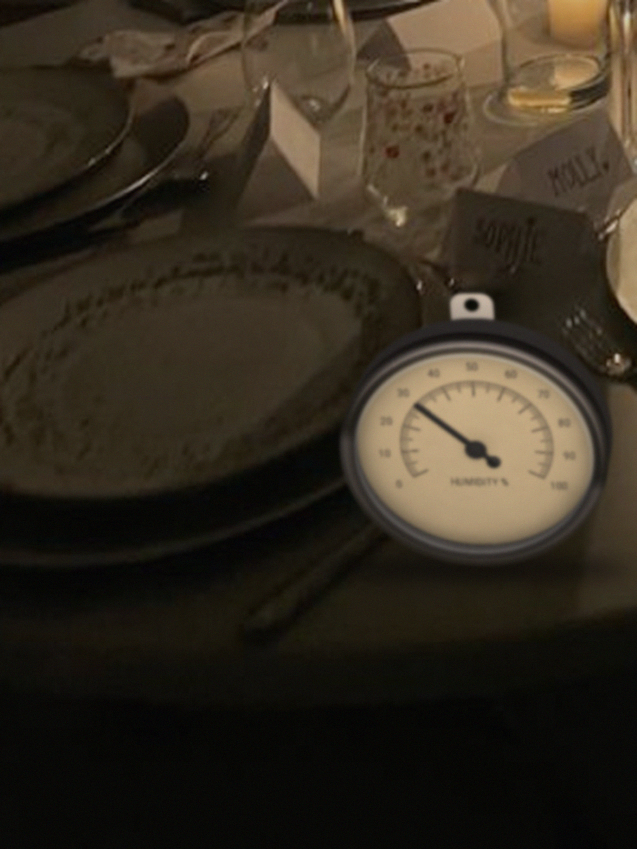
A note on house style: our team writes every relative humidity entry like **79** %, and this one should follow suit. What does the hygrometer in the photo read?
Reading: **30** %
